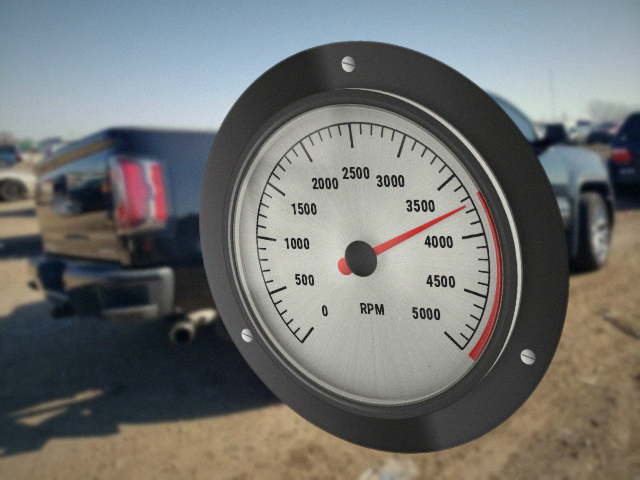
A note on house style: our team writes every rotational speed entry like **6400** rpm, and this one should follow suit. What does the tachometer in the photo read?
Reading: **3750** rpm
